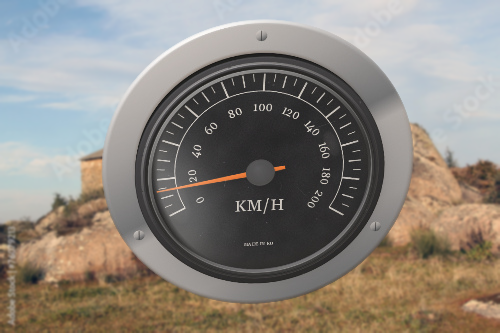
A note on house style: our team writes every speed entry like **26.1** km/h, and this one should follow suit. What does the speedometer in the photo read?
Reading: **15** km/h
